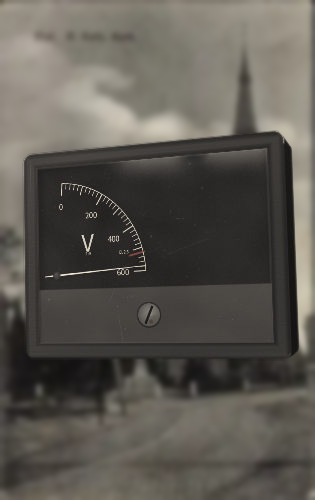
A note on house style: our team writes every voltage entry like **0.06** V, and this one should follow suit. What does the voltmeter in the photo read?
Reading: **580** V
